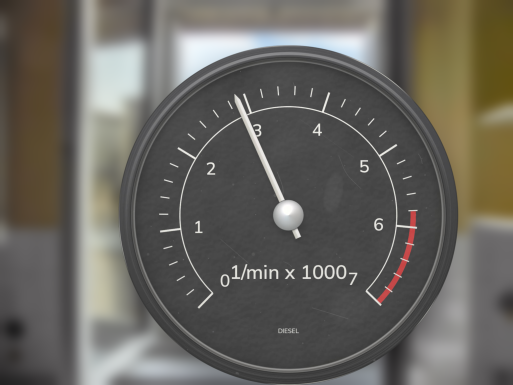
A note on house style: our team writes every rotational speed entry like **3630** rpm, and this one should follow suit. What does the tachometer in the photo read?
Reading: **2900** rpm
